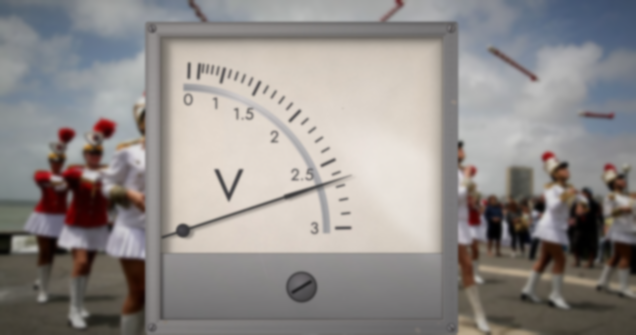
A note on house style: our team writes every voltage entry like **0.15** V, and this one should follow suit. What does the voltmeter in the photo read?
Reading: **2.65** V
